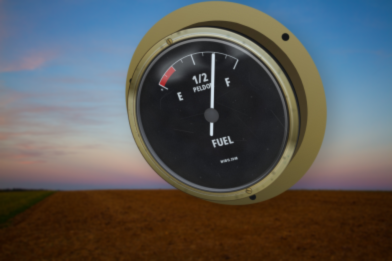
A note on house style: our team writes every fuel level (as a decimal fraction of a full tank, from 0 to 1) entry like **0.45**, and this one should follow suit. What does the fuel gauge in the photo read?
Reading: **0.75**
